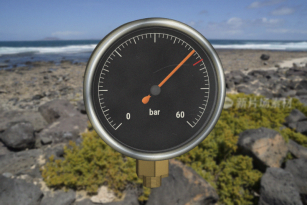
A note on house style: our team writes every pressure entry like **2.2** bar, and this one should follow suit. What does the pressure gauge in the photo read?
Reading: **40** bar
